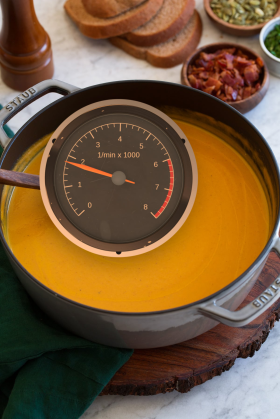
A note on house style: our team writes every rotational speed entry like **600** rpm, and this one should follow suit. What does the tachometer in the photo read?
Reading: **1800** rpm
